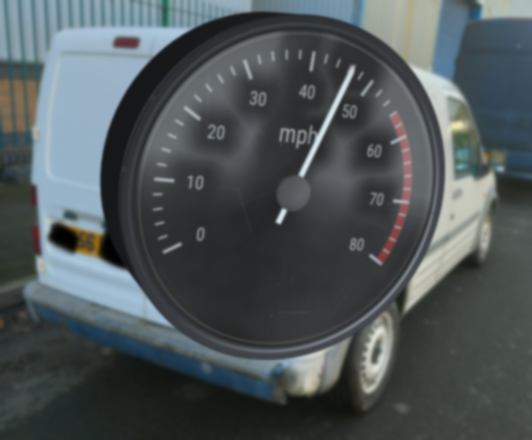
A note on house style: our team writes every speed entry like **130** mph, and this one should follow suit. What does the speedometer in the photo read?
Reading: **46** mph
